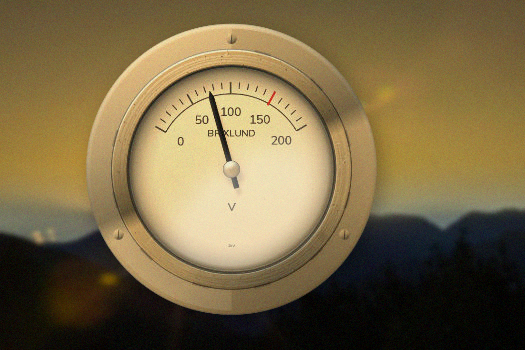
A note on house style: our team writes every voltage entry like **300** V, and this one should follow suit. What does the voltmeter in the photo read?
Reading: **75** V
